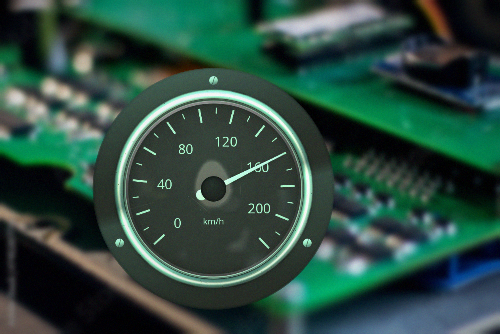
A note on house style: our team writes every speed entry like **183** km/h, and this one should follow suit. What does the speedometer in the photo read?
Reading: **160** km/h
